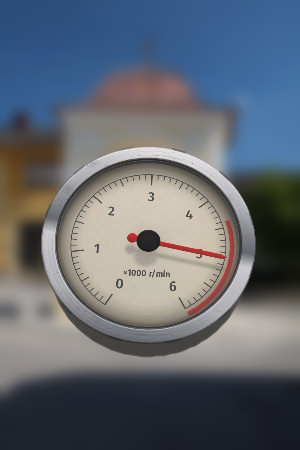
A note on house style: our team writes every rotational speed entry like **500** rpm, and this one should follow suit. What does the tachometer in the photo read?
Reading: **5000** rpm
